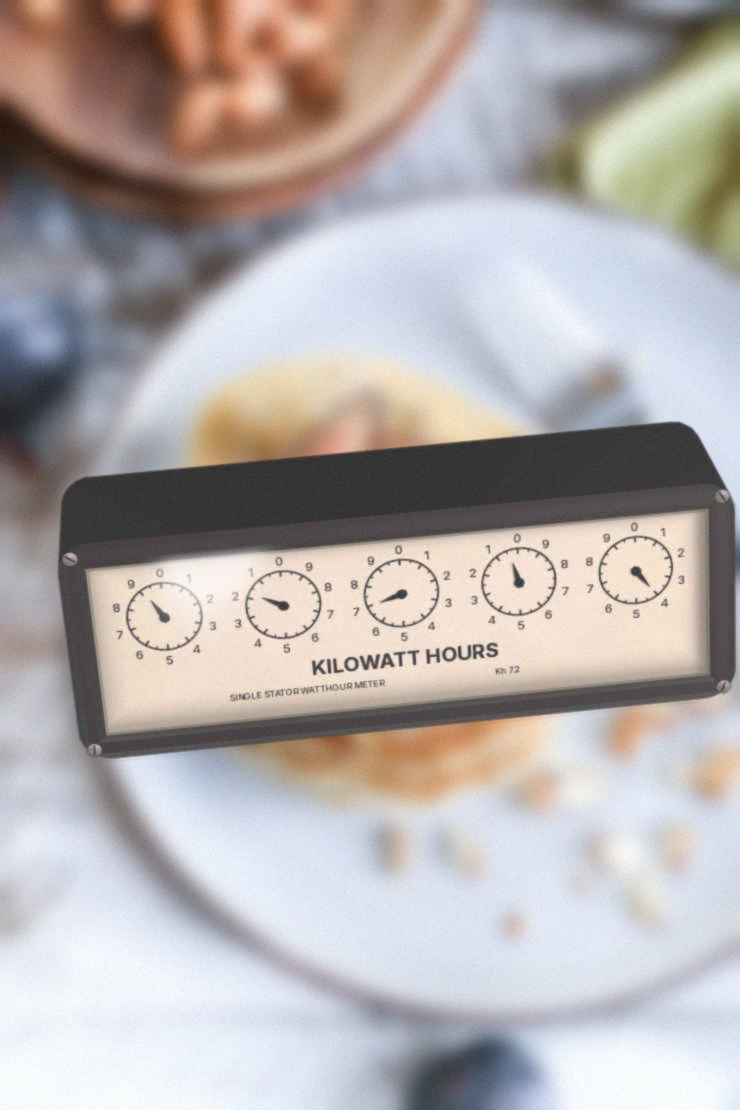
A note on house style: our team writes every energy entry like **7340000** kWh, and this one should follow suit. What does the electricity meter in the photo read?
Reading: **91704** kWh
